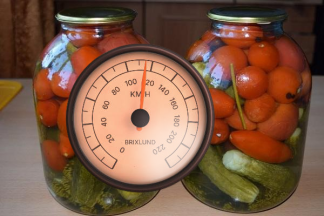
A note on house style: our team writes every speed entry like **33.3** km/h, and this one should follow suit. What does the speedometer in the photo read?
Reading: **115** km/h
